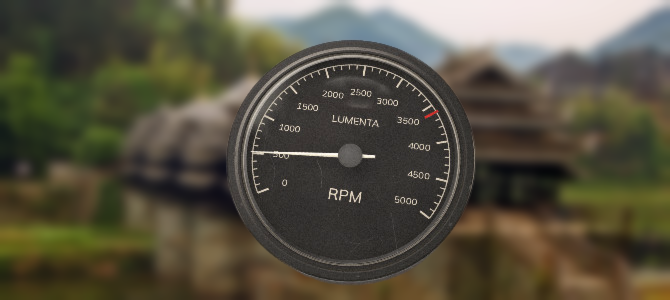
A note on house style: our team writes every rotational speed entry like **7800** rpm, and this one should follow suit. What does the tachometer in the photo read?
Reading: **500** rpm
